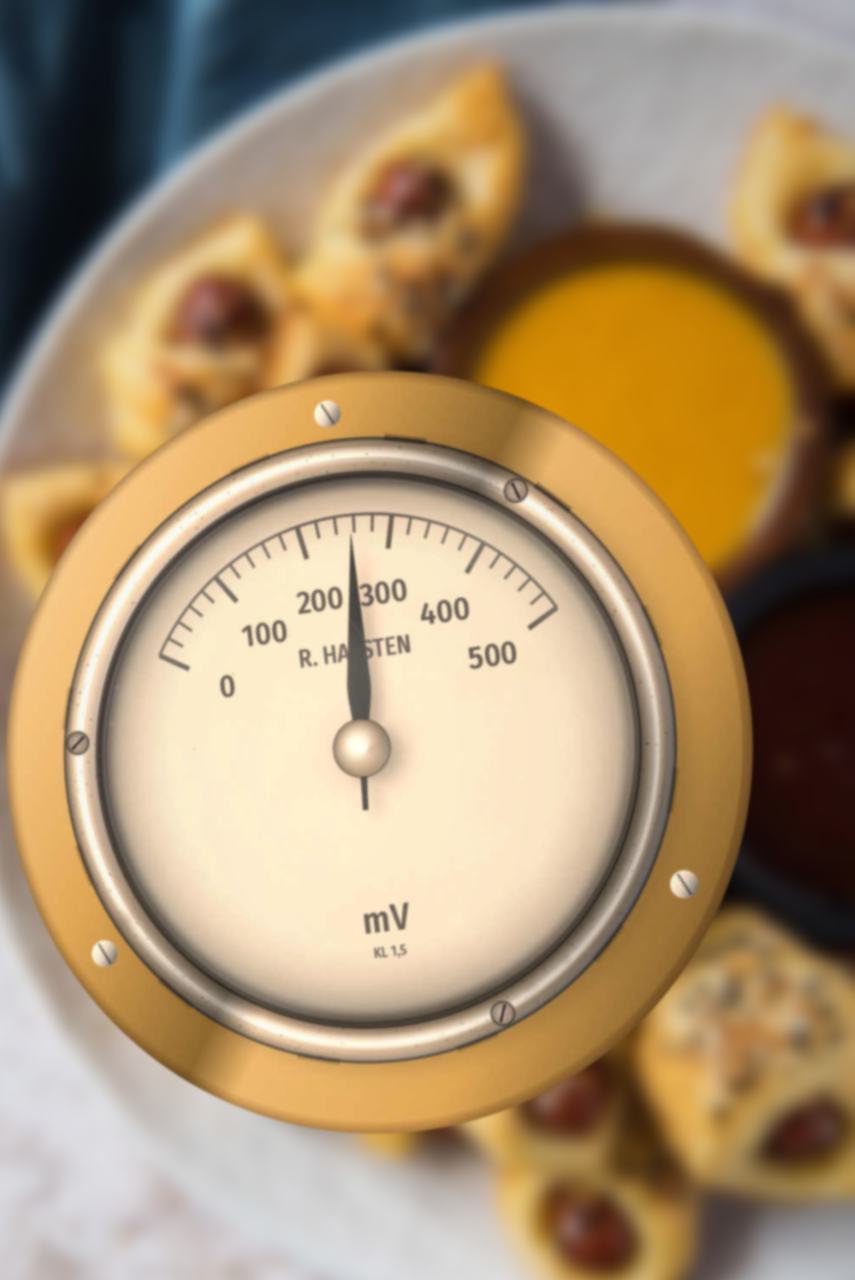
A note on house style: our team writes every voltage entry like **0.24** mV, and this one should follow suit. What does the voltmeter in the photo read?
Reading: **260** mV
